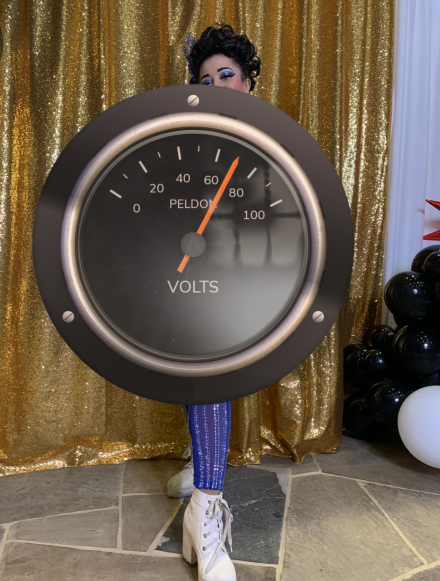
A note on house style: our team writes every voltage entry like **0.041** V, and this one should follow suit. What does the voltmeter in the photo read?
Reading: **70** V
